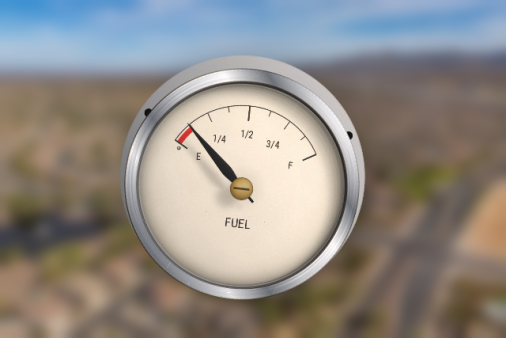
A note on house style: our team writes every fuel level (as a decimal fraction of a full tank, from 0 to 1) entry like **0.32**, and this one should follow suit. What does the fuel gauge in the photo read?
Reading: **0.125**
